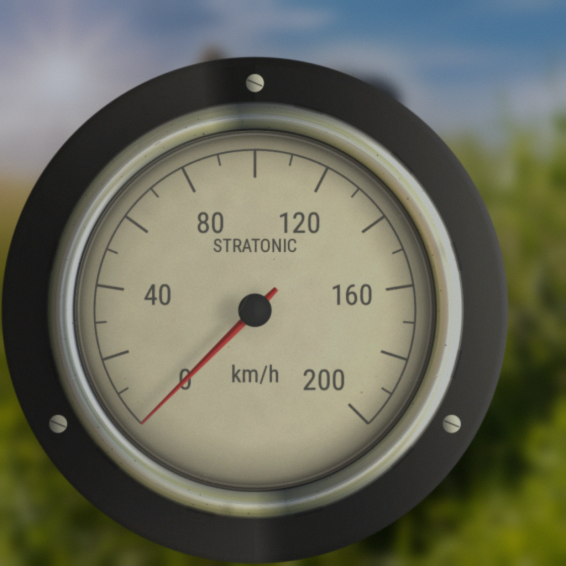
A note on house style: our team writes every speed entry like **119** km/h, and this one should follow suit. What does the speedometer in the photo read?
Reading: **0** km/h
